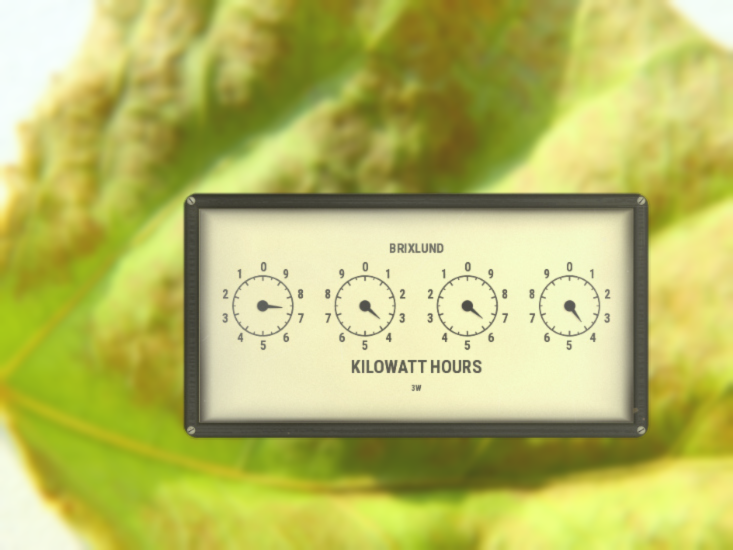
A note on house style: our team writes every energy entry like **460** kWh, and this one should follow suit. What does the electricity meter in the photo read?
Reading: **7364** kWh
